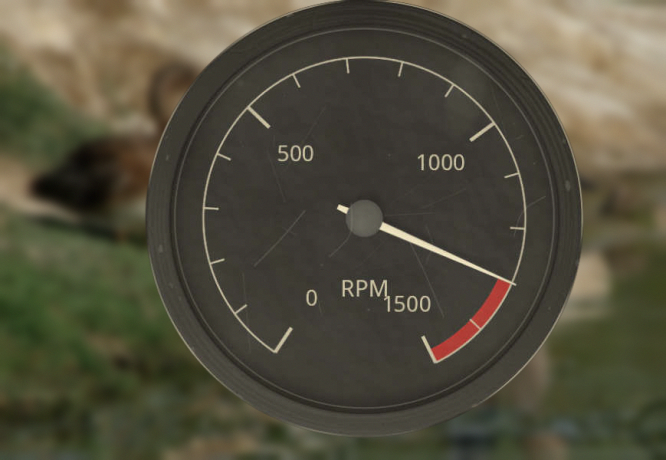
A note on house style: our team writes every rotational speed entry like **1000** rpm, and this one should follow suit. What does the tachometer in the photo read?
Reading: **1300** rpm
